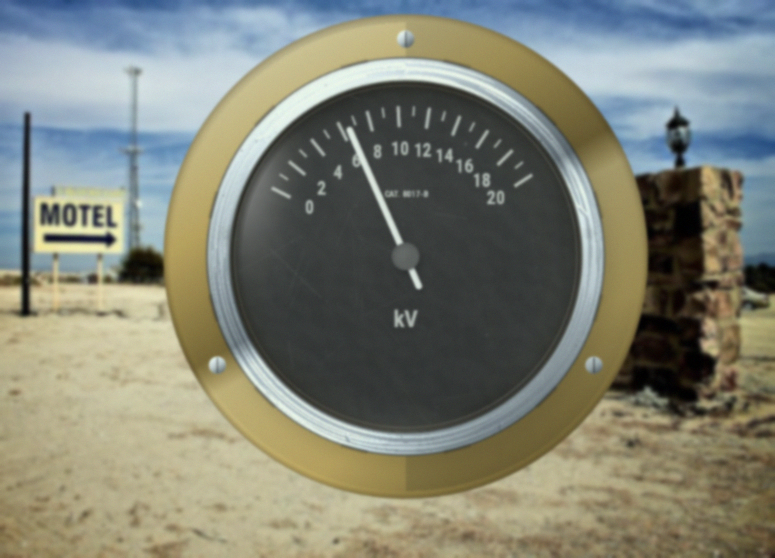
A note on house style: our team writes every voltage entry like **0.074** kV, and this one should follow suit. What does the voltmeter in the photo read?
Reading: **6.5** kV
